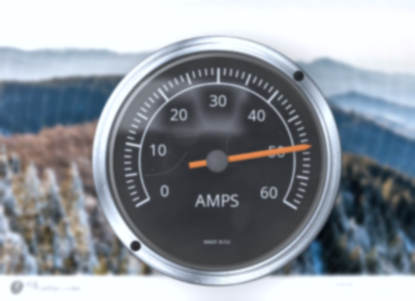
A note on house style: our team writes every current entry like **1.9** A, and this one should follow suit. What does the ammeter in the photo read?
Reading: **50** A
